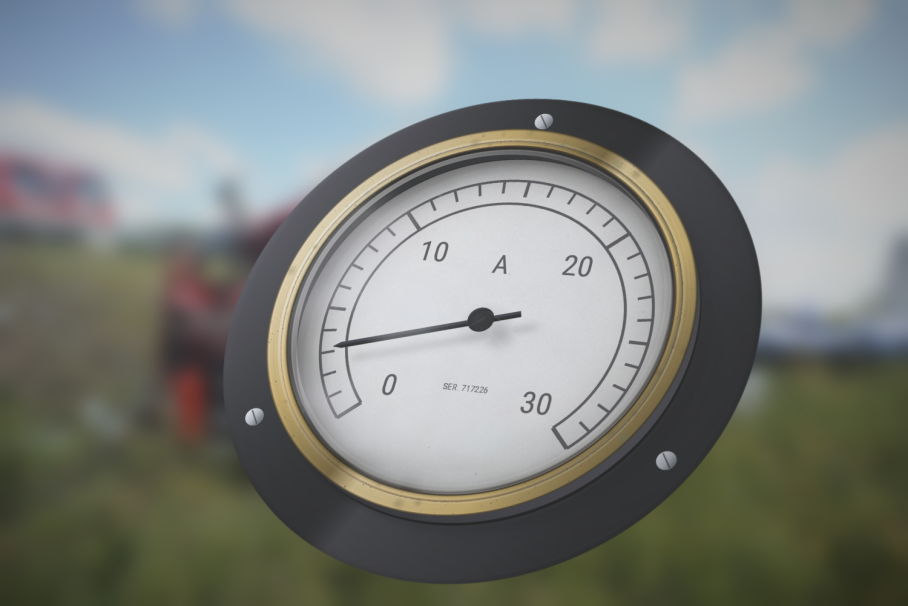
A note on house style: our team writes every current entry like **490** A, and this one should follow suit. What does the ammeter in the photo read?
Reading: **3** A
